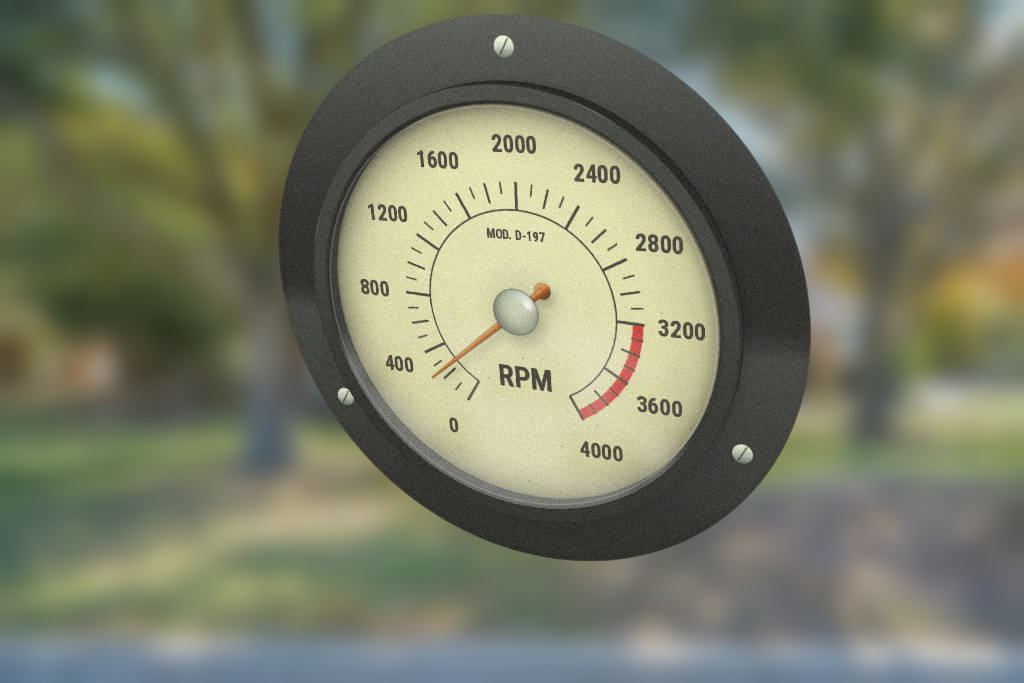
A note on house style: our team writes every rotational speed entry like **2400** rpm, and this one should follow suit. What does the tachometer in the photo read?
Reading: **250** rpm
